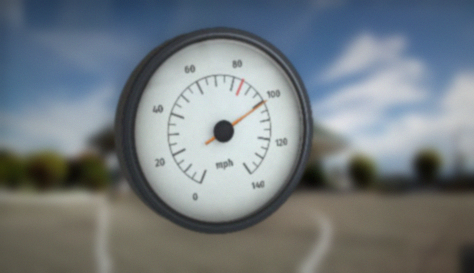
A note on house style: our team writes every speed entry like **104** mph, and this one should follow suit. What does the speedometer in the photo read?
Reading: **100** mph
